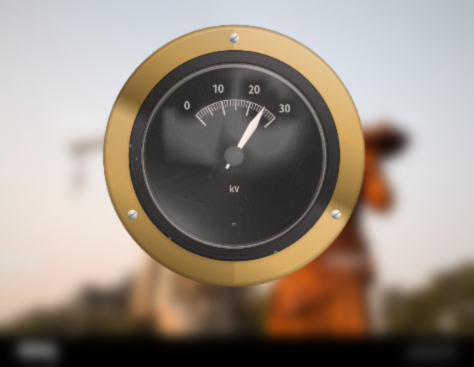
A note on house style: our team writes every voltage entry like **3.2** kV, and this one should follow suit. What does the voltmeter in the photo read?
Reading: **25** kV
